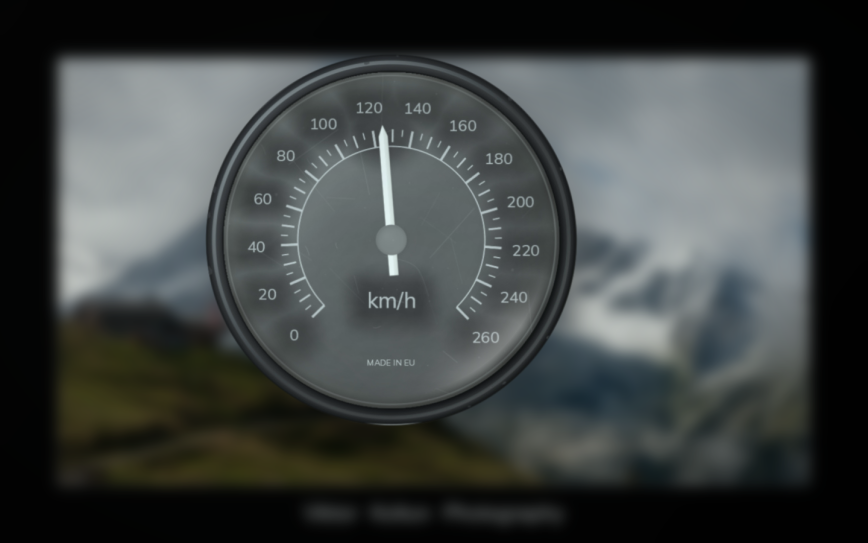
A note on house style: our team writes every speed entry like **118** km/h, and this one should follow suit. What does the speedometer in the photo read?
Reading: **125** km/h
